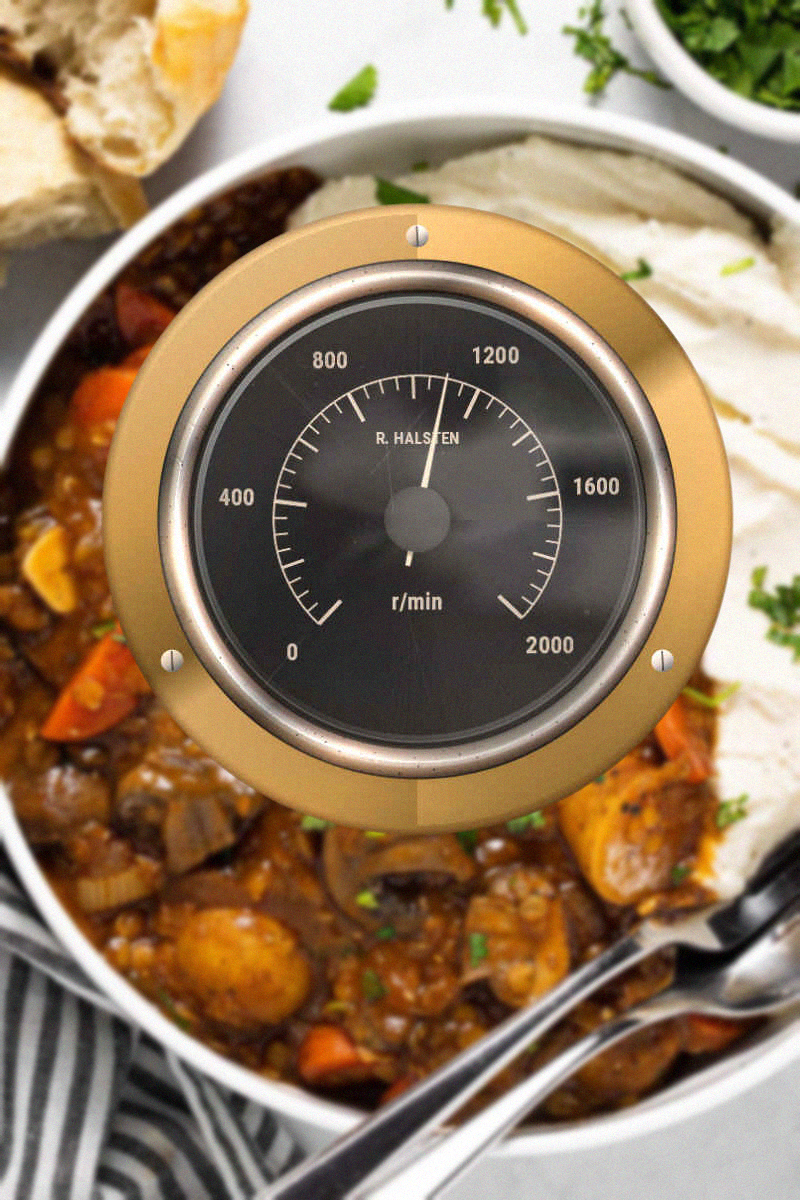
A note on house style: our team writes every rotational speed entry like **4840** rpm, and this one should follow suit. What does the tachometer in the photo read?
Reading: **1100** rpm
